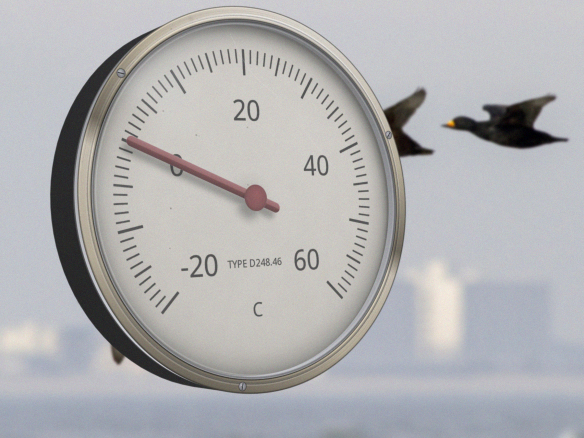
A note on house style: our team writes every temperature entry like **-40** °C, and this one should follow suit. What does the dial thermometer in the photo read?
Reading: **0** °C
